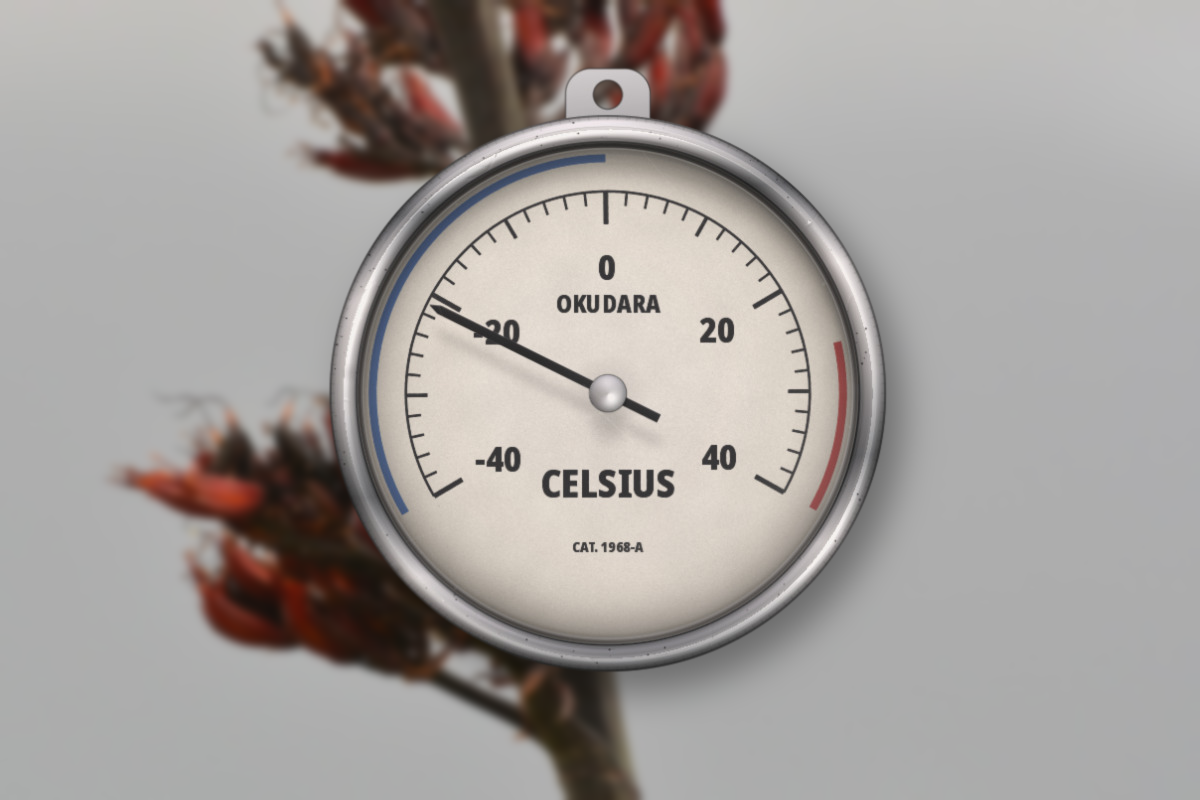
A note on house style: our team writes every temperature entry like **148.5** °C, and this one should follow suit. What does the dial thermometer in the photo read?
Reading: **-21** °C
